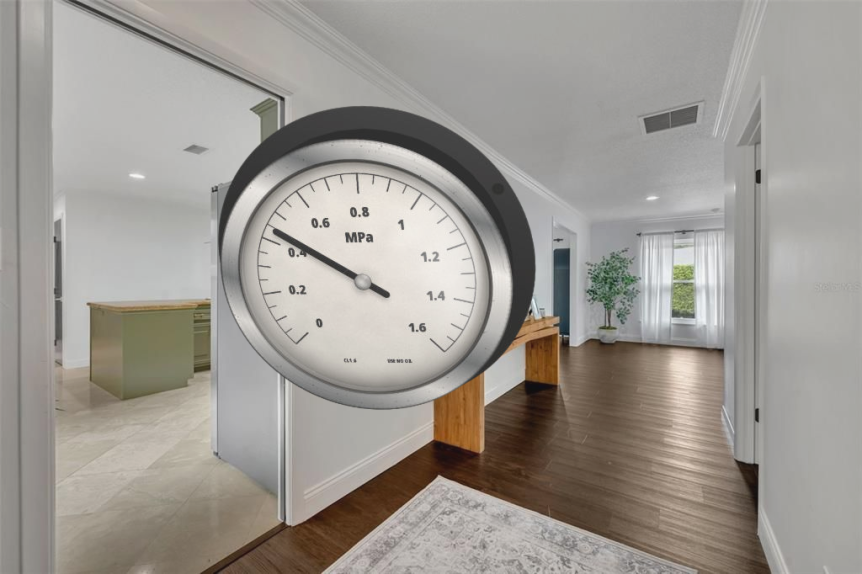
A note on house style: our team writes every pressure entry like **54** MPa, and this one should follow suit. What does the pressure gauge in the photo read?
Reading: **0.45** MPa
